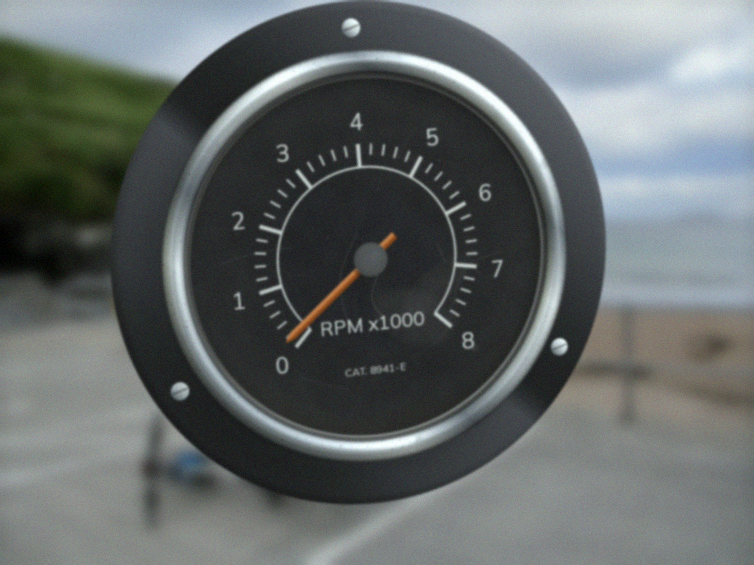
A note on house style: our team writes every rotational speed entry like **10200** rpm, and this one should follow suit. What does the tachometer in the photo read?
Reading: **200** rpm
